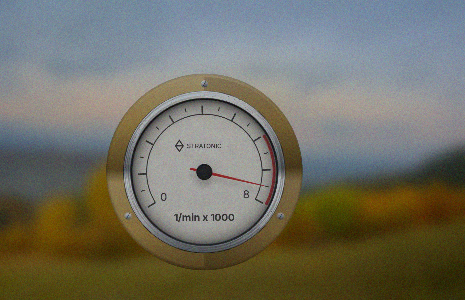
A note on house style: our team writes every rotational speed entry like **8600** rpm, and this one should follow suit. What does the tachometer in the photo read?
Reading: **7500** rpm
